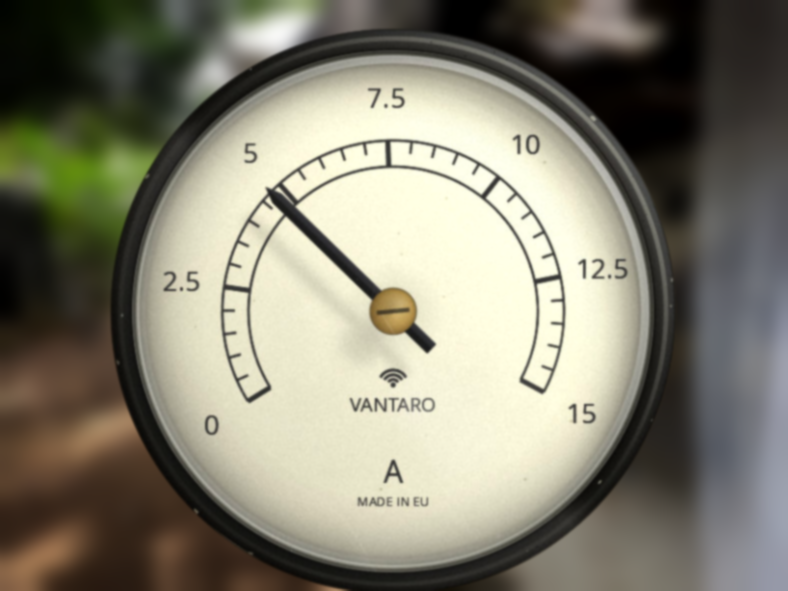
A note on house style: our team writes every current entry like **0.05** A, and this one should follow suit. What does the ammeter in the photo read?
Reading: **4.75** A
